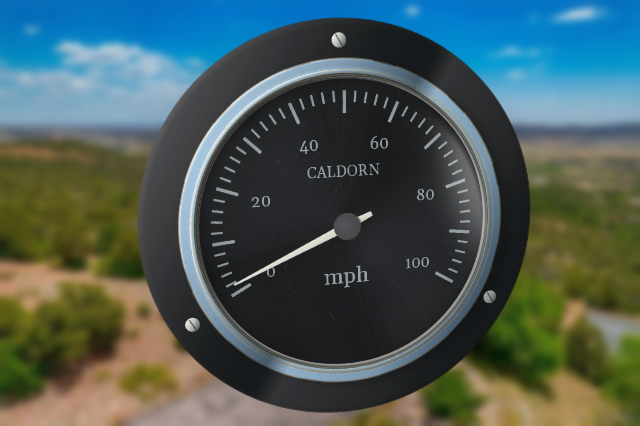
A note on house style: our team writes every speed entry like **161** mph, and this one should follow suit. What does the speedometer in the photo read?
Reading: **2** mph
